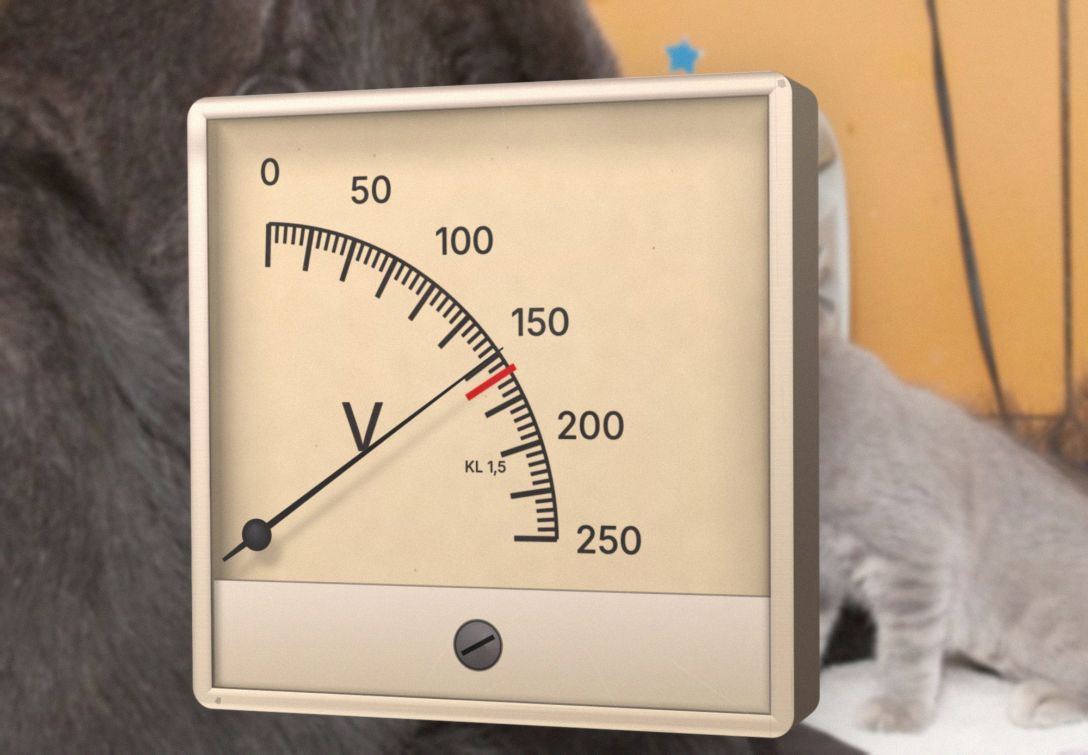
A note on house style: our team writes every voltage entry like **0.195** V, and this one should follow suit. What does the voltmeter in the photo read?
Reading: **150** V
